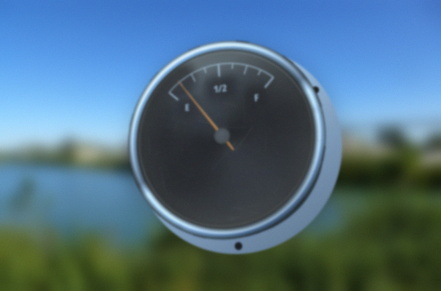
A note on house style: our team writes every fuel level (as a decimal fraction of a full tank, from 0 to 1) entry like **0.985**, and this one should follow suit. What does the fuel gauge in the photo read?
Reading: **0.125**
